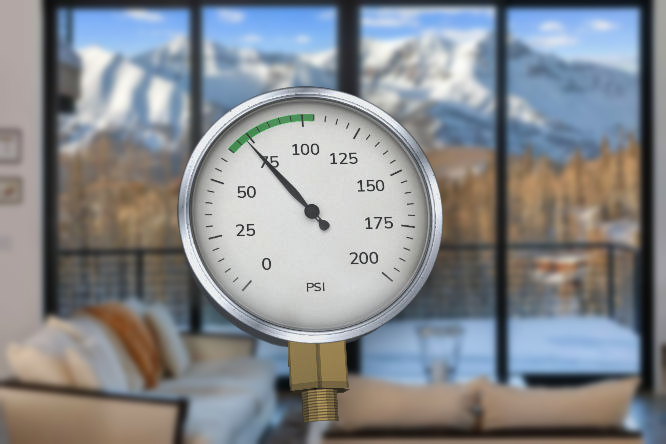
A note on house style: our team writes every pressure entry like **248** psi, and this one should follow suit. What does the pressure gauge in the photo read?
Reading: **72.5** psi
